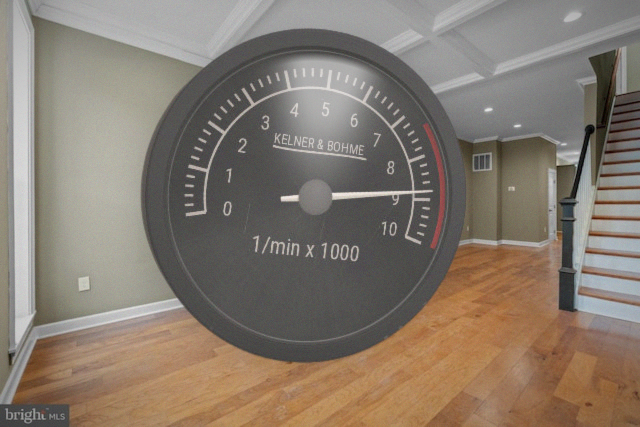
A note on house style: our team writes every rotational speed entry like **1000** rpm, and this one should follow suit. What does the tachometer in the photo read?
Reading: **8800** rpm
